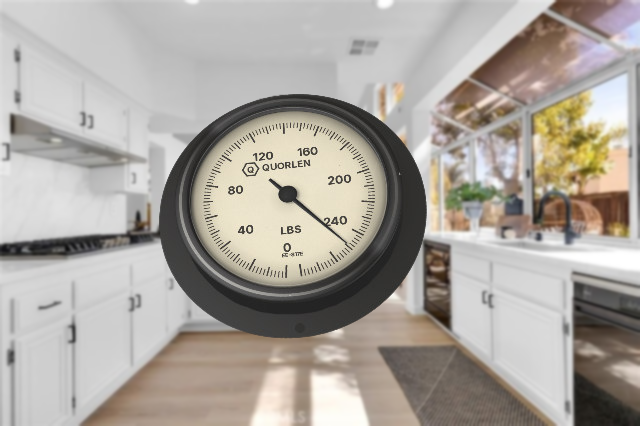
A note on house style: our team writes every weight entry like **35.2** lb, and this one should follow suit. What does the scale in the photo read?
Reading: **250** lb
